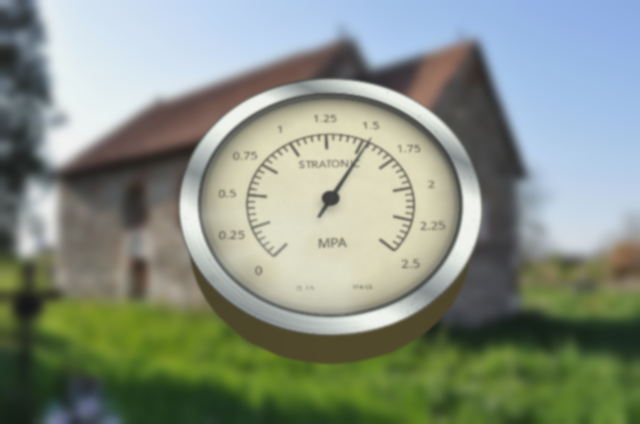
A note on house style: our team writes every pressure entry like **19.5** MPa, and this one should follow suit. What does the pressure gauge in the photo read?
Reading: **1.55** MPa
